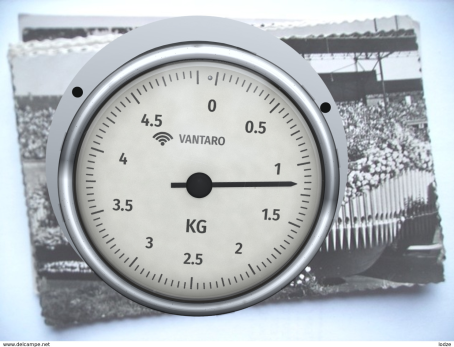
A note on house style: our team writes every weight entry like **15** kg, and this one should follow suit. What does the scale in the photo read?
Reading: **1.15** kg
